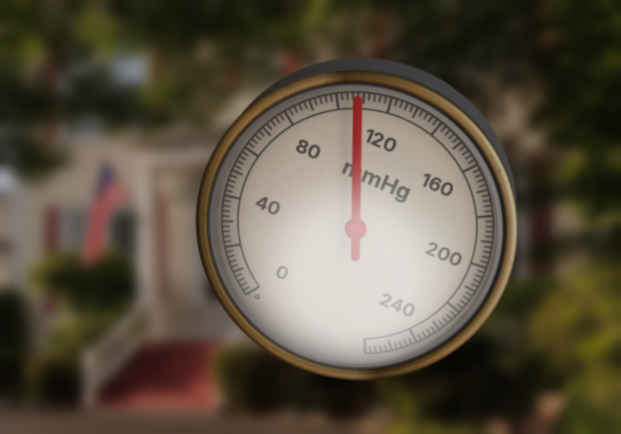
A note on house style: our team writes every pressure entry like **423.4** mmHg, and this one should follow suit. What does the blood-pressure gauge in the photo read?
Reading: **108** mmHg
